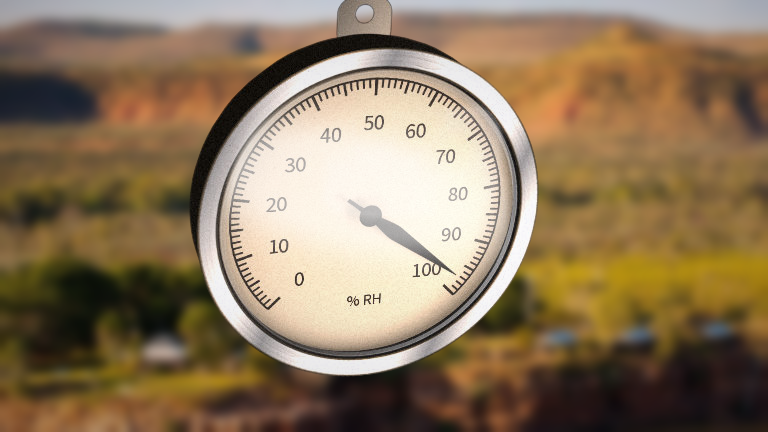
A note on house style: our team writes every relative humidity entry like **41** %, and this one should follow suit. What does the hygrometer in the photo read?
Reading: **97** %
